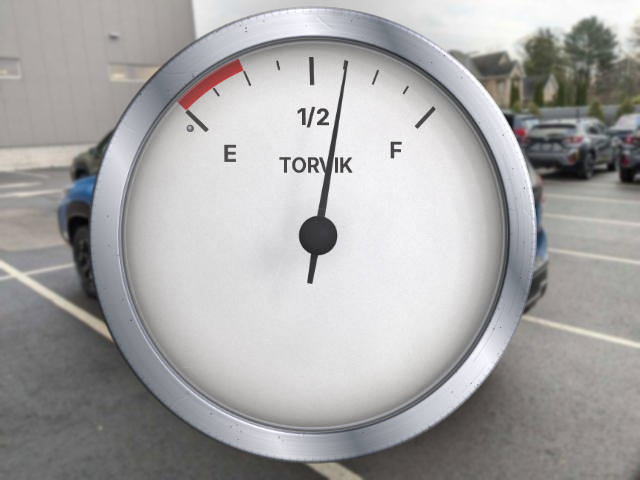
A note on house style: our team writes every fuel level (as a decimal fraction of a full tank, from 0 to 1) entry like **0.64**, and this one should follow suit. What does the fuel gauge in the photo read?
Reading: **0.625**
